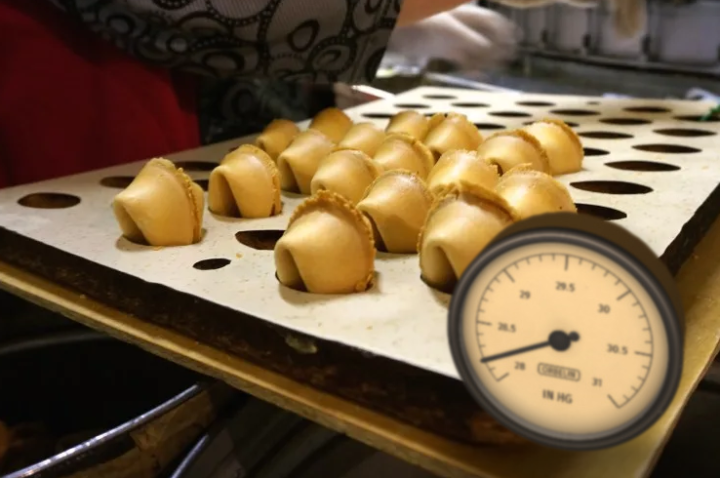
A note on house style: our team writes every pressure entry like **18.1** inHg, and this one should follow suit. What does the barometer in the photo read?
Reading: **28.2** inHg
